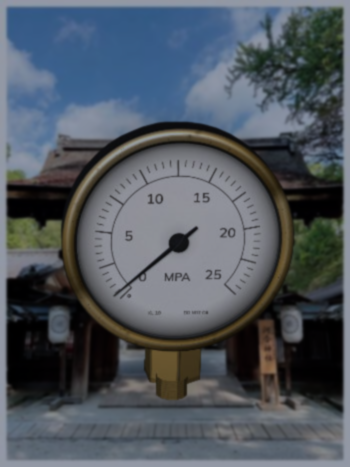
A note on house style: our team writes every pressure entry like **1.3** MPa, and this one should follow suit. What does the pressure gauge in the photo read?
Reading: **0.5** MPa
